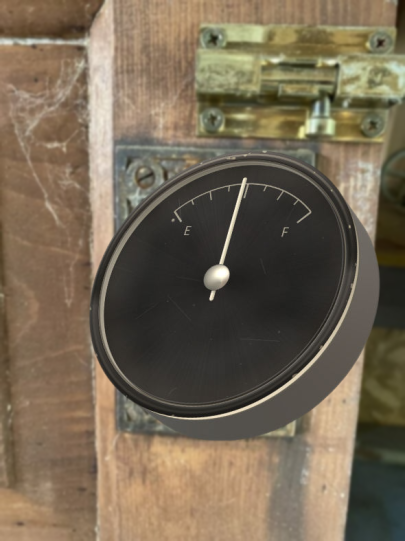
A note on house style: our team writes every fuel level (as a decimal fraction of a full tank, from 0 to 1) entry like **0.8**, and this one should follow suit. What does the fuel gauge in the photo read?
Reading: **0.5**
